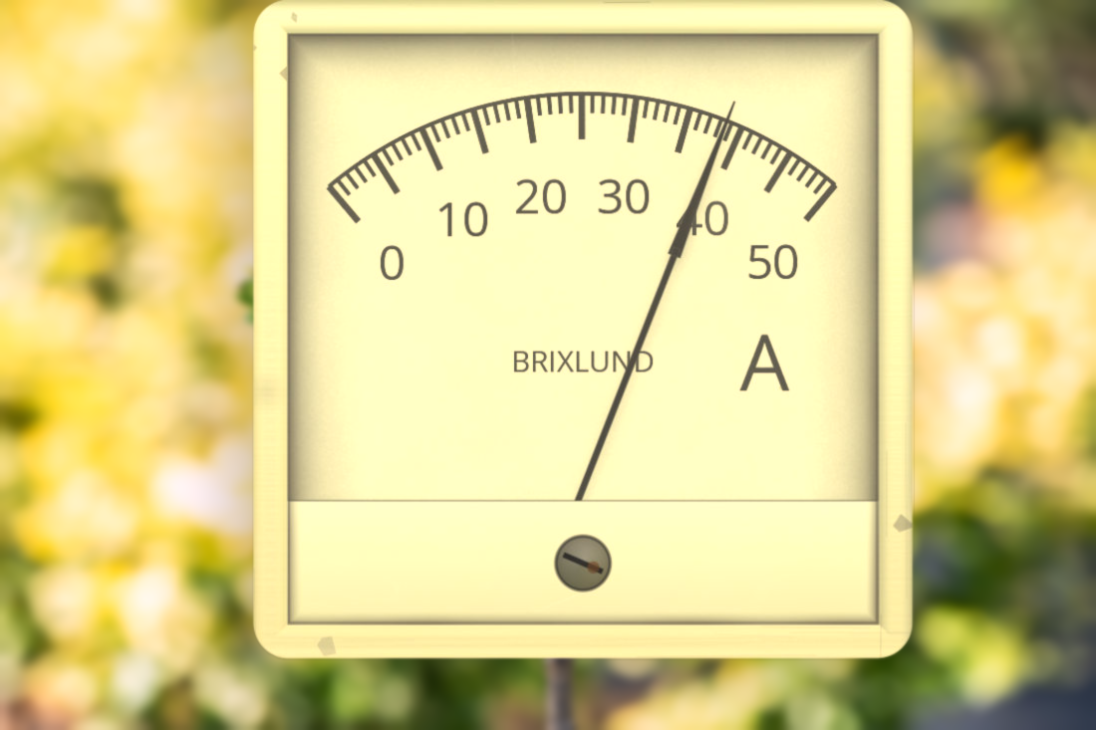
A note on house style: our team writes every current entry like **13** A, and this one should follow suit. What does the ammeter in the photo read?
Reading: **38.5** A
